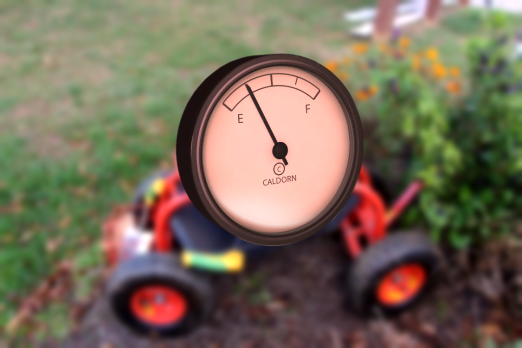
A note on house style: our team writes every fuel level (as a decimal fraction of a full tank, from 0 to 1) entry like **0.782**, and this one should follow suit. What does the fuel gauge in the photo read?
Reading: **0.25**
